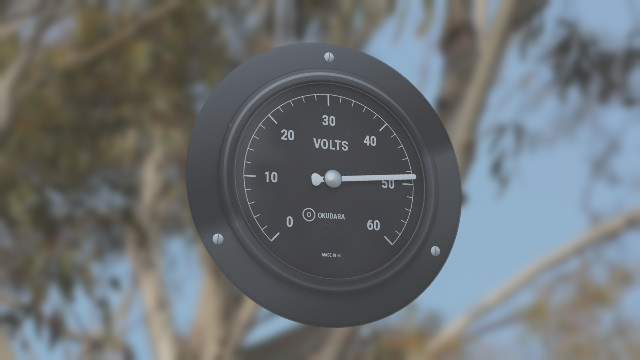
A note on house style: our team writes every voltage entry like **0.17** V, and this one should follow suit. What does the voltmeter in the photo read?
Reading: **49** V
